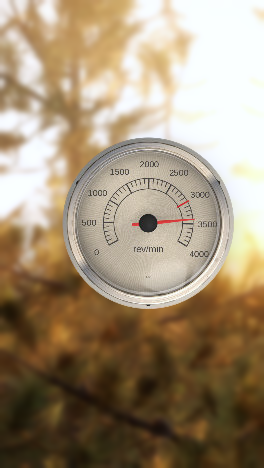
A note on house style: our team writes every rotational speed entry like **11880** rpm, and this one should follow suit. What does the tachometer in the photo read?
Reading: **3400** rpm
